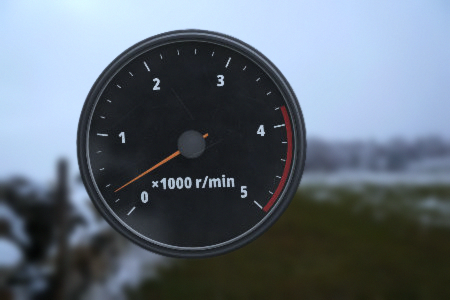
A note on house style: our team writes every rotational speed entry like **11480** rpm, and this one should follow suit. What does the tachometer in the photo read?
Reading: **300** rpm
